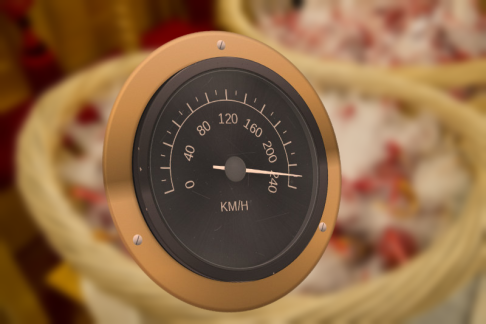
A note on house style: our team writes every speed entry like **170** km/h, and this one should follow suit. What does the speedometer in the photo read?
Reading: **230** km/h
